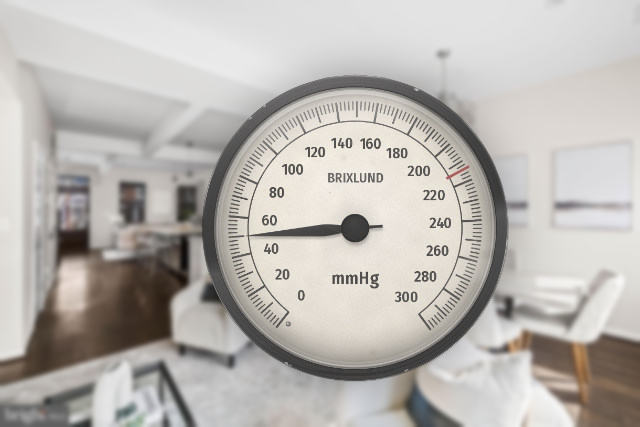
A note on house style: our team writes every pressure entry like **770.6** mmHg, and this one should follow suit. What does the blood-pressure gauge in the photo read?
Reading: **50** mmHg
